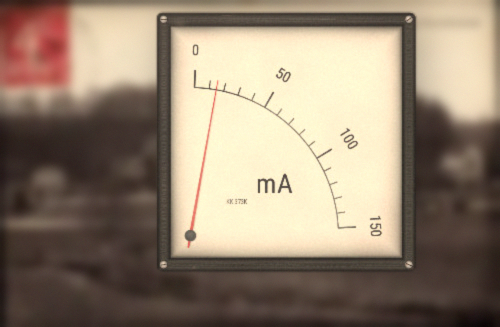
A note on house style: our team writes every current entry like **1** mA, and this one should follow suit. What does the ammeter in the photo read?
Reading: **15** mA
